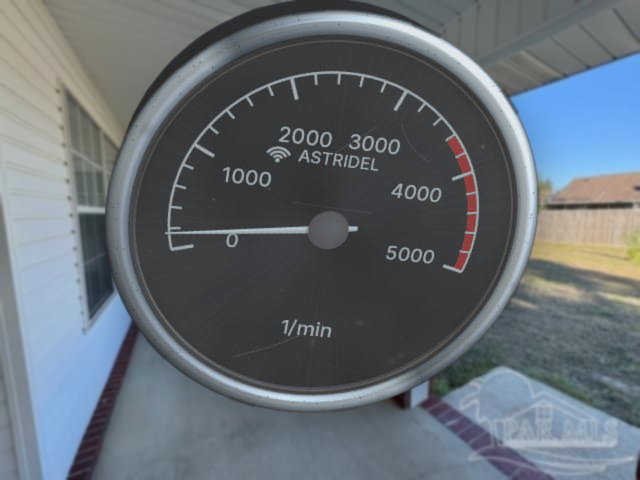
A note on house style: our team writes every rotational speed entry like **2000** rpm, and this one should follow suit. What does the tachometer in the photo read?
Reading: **200** rpm
